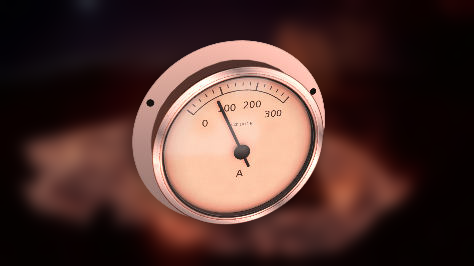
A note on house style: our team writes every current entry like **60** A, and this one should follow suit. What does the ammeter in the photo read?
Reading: **80** A
